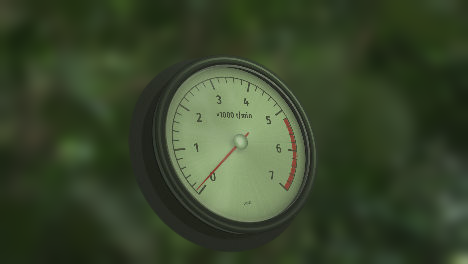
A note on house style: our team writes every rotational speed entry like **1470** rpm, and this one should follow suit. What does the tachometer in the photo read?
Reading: **100** rpm
